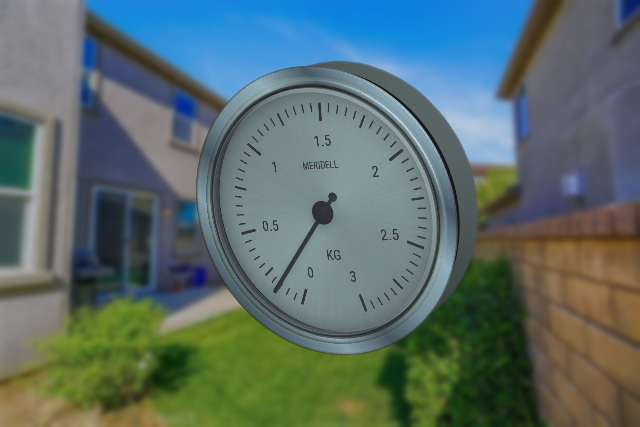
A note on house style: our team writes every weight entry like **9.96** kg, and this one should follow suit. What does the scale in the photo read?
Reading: **0.15** kg
